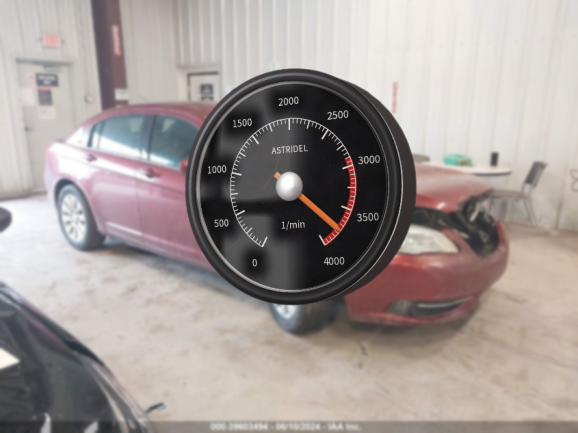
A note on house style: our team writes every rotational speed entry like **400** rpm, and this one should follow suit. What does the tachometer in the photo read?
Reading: **3750** rpm
